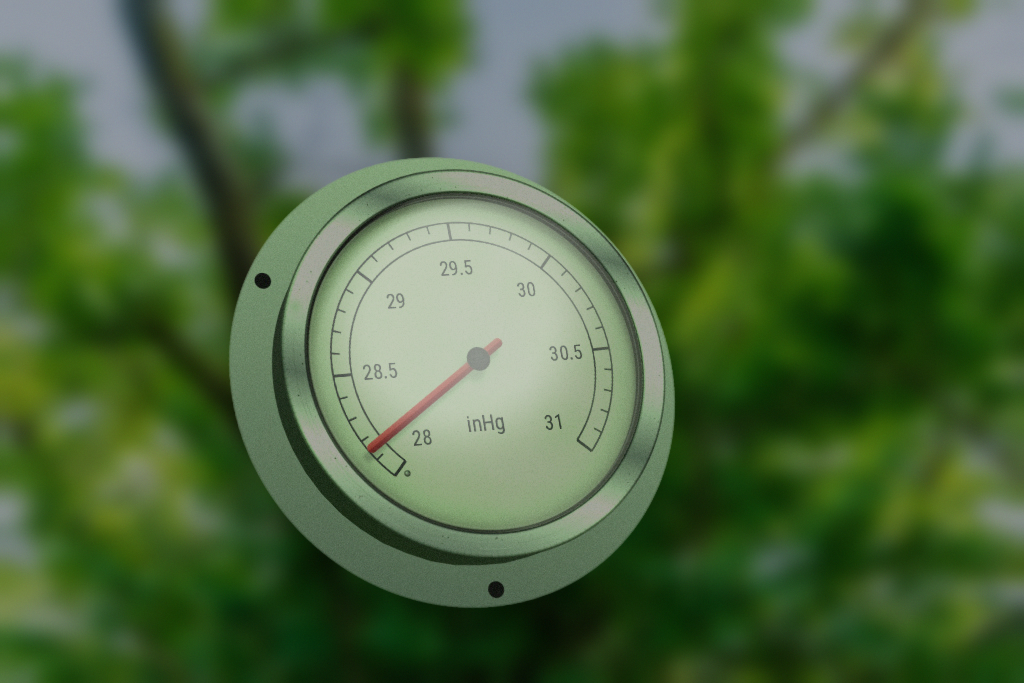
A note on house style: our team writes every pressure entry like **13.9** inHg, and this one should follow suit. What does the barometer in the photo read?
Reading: **28.15** inHg
